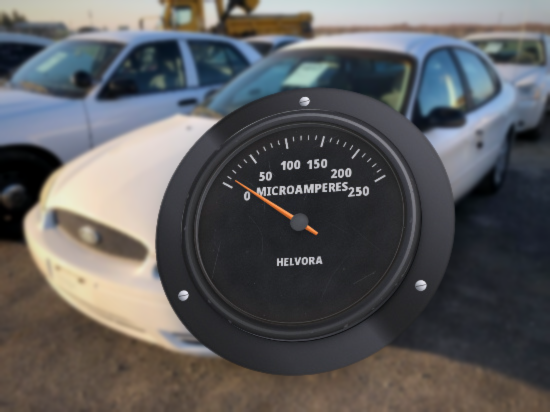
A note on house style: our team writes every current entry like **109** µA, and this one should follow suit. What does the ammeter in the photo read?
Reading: **10** µA
